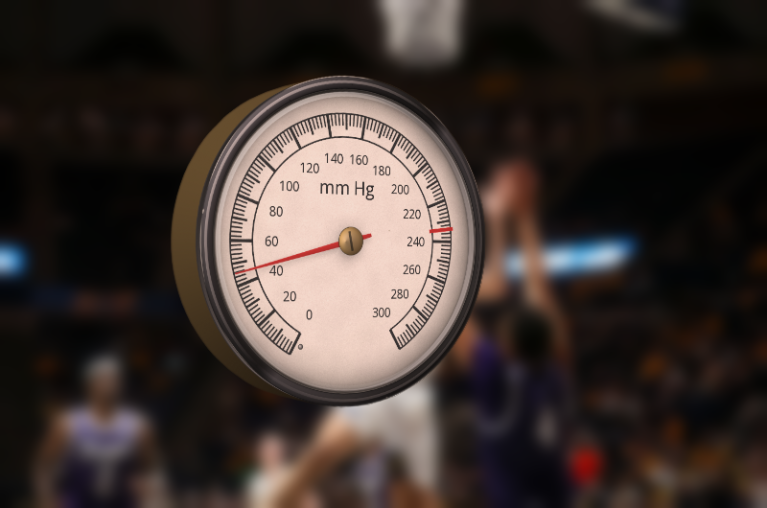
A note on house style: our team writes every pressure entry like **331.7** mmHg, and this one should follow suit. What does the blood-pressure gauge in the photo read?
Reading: **46** mmHg
